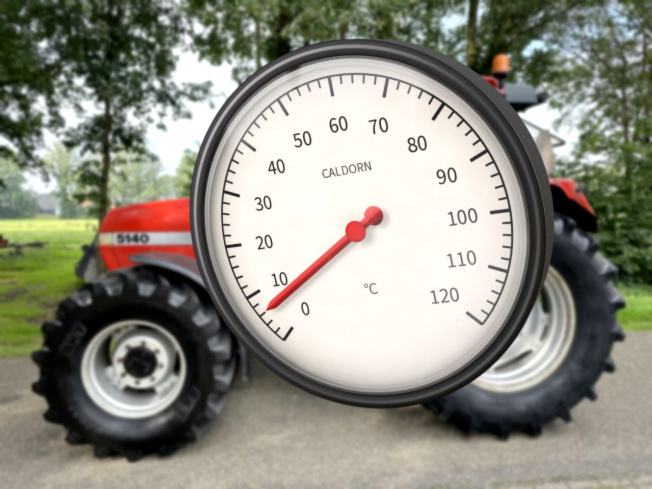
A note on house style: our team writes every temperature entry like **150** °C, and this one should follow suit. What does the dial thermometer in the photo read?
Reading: **6** °C
